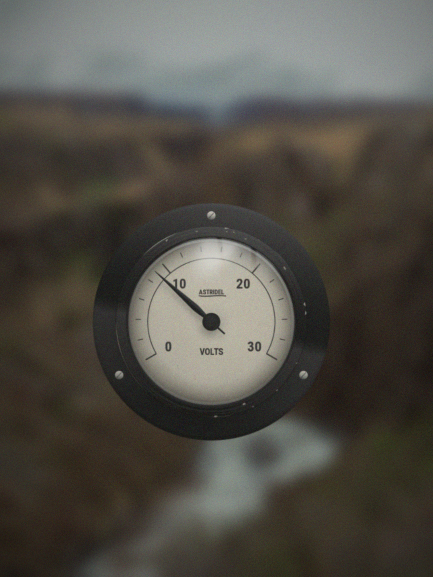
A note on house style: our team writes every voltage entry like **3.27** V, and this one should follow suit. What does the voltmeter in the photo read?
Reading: **9** V
